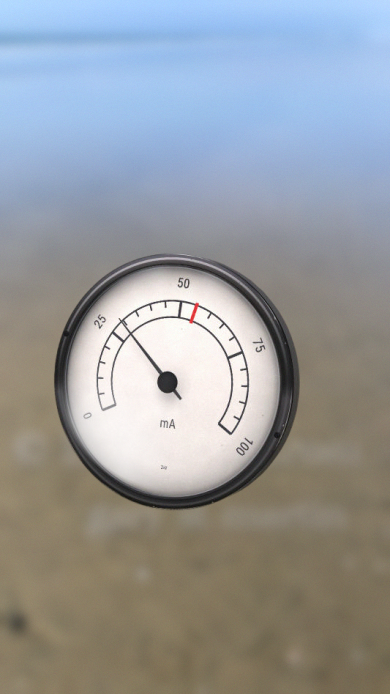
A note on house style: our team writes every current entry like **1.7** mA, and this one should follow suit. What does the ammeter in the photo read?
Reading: **30** mA
